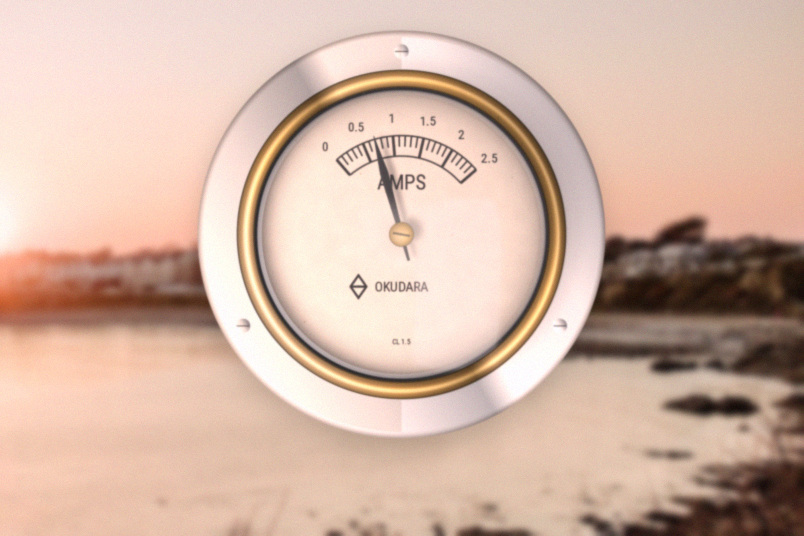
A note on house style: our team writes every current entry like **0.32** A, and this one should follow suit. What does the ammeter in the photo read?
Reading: **0.7** A
